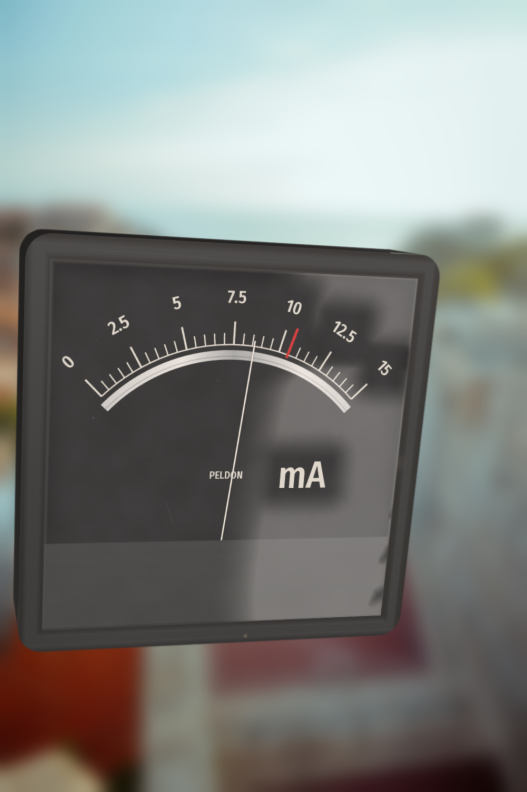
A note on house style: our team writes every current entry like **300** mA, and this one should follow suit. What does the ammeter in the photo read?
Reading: **8.5** mA
